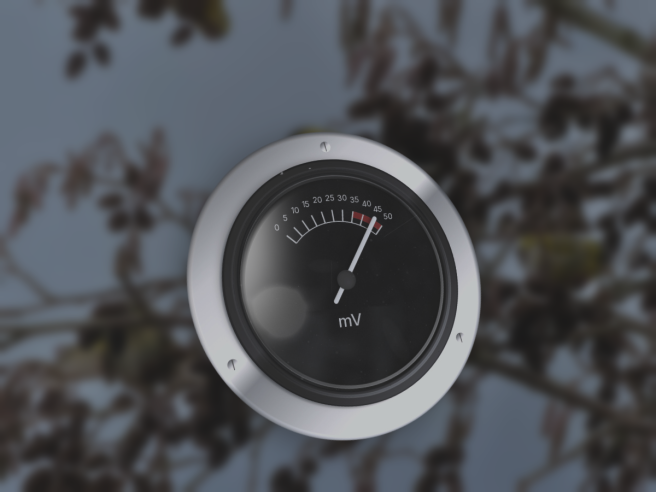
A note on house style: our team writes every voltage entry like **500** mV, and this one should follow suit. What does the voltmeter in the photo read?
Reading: **45** mV
